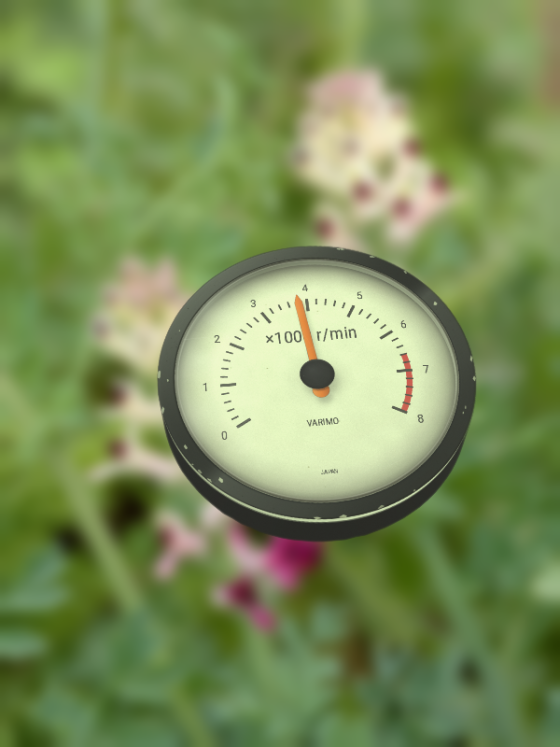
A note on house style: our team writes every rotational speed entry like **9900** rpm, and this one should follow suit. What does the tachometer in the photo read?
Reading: **3800** rpm
